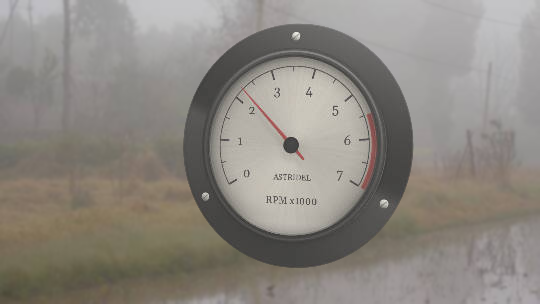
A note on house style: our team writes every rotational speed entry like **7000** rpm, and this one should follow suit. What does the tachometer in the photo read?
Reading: **2250** rpm
